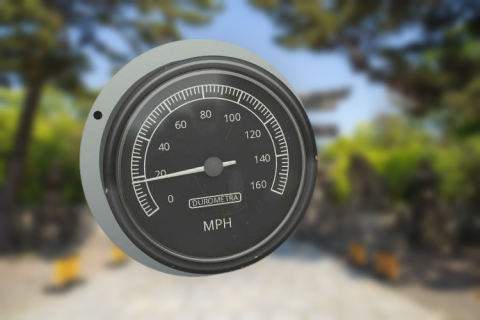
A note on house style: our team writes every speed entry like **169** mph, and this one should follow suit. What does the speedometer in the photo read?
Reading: **18** mph
